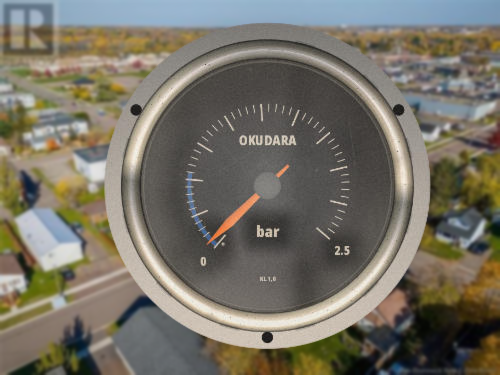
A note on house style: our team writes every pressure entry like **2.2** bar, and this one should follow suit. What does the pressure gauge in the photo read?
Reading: **0.05** bar
